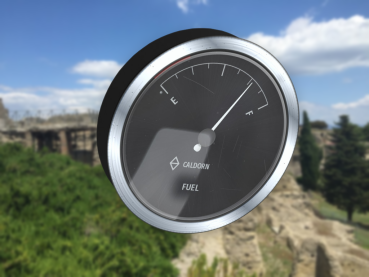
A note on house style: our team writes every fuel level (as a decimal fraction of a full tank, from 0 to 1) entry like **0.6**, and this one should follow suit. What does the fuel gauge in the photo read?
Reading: **0.75**
